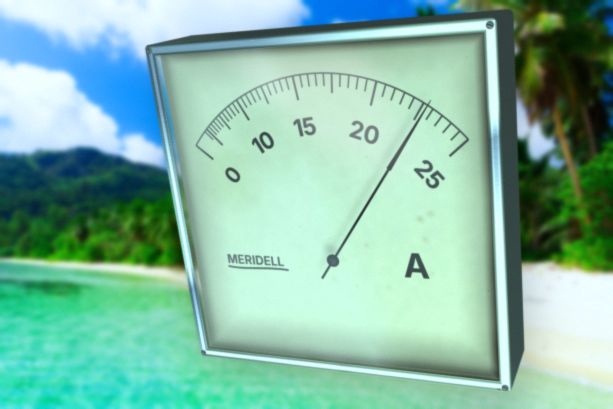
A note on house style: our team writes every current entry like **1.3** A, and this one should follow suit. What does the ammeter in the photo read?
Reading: **22.75** A
